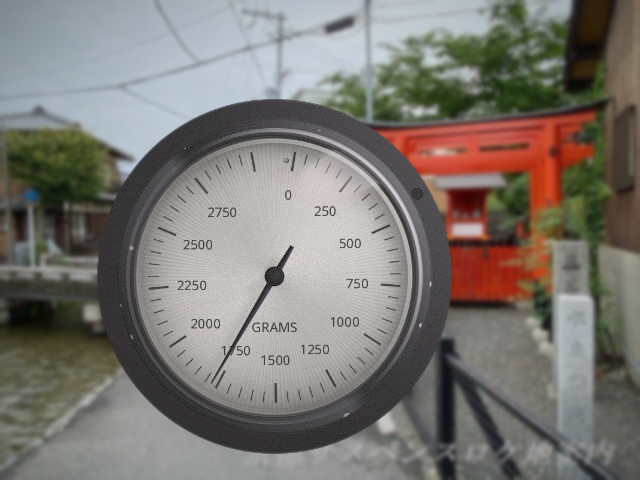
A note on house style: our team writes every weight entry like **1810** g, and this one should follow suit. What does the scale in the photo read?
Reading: **1775** g
